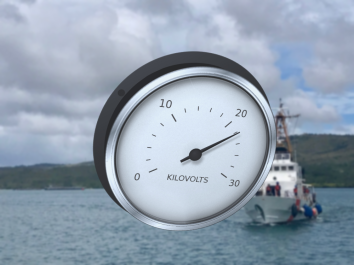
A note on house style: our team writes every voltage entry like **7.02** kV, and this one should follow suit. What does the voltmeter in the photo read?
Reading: **22** kV
